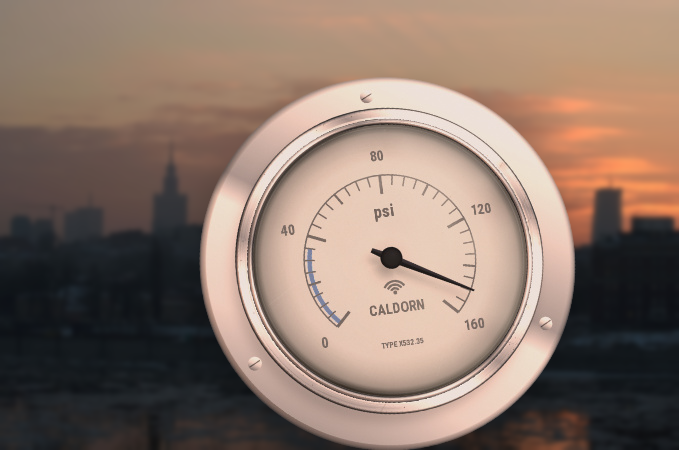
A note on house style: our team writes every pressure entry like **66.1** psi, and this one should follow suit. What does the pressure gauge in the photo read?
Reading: **150** psi
